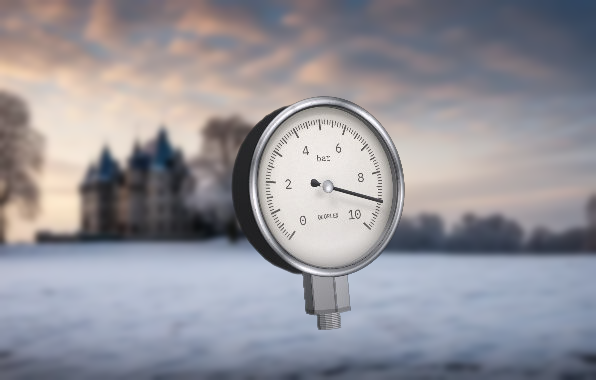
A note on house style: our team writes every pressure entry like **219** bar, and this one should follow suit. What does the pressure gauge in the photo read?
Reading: **9** bar
